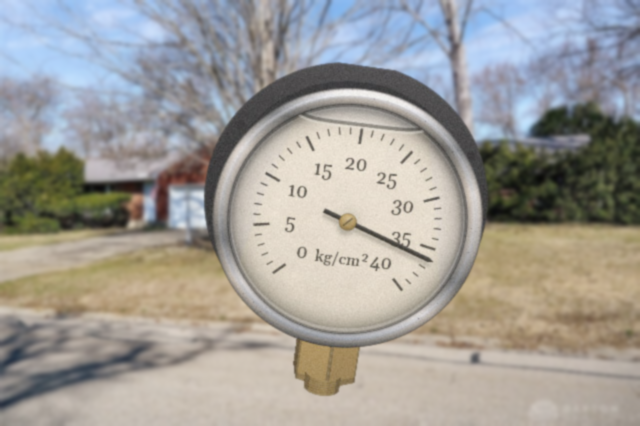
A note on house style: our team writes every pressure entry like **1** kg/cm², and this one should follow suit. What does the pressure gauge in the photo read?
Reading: **36** kg/cm²
